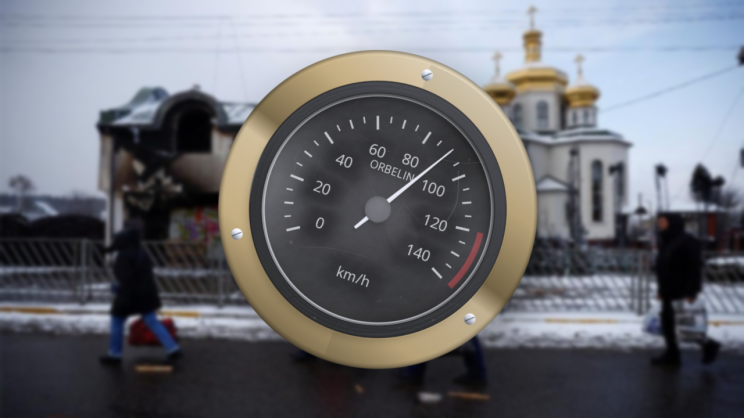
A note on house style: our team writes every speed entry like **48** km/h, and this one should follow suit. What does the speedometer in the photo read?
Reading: **90** km/h
